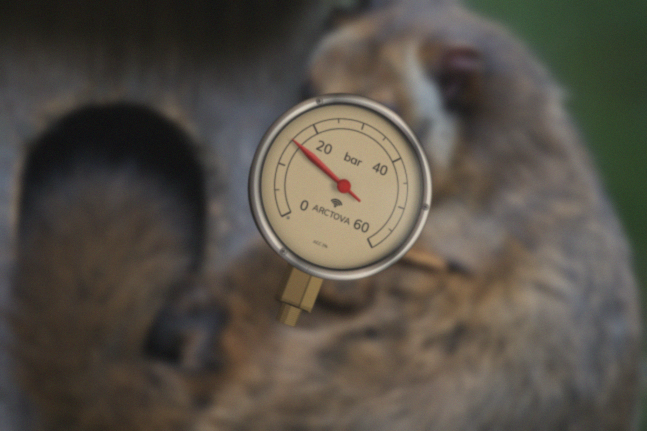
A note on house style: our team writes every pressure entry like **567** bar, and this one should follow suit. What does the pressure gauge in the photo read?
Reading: **15** bar
